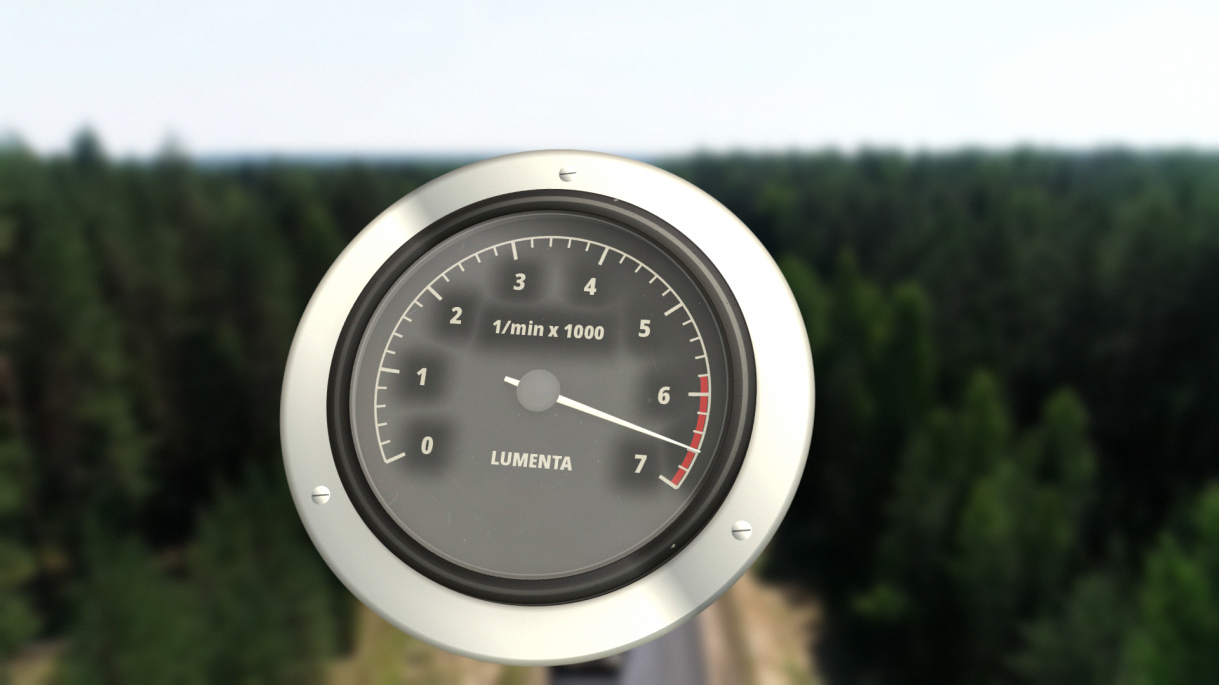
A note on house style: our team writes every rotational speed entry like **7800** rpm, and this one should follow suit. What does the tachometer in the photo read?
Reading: **6600** rpm
